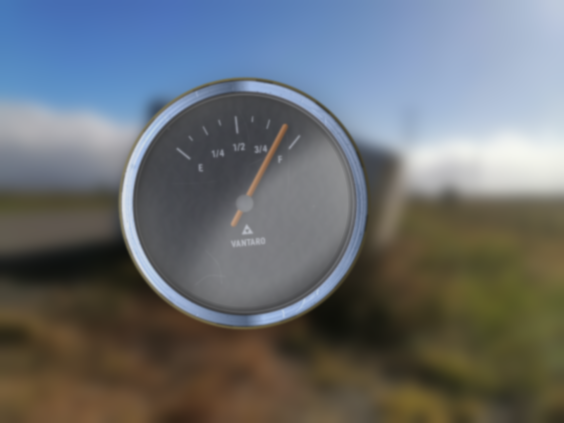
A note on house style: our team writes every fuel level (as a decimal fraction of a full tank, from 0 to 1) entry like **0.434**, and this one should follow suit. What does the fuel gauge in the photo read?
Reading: **0.875**
